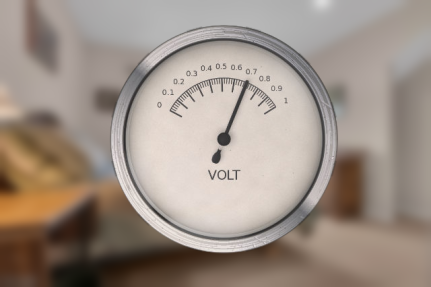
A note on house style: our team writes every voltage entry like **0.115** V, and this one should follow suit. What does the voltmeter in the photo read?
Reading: **0.7** V
